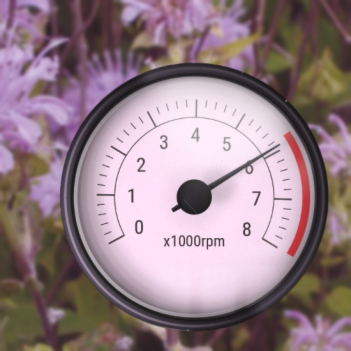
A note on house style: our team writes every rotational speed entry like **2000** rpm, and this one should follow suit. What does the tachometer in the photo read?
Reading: **5900** rpm
